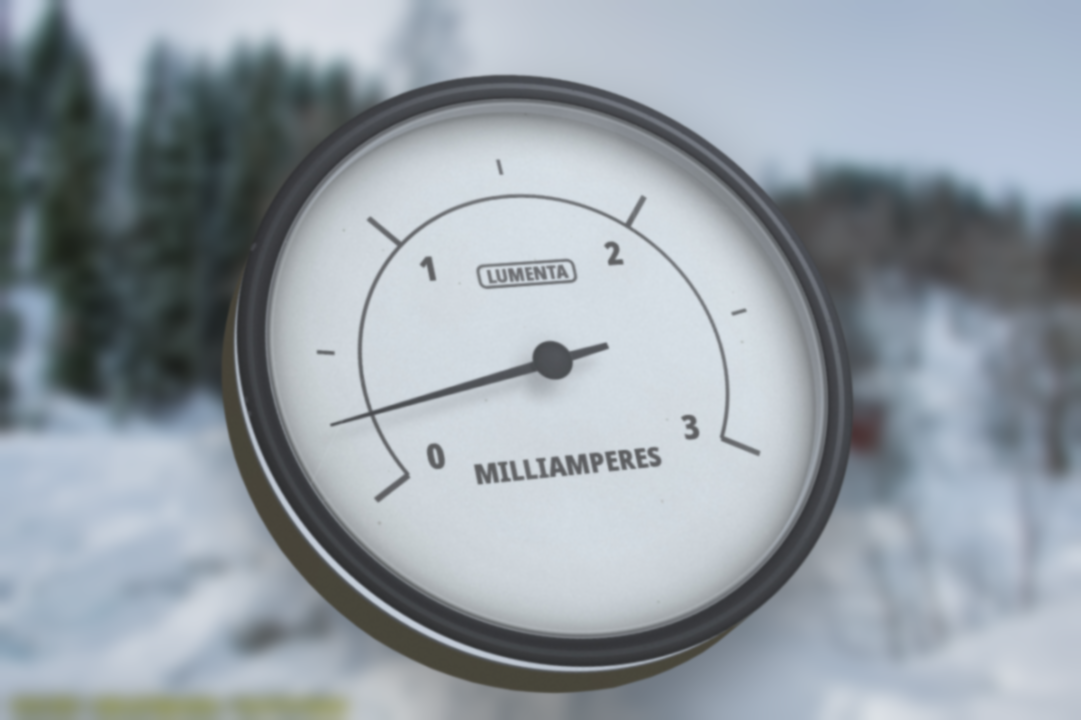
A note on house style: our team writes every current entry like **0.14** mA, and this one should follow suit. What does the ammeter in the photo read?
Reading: **0.25** mA
